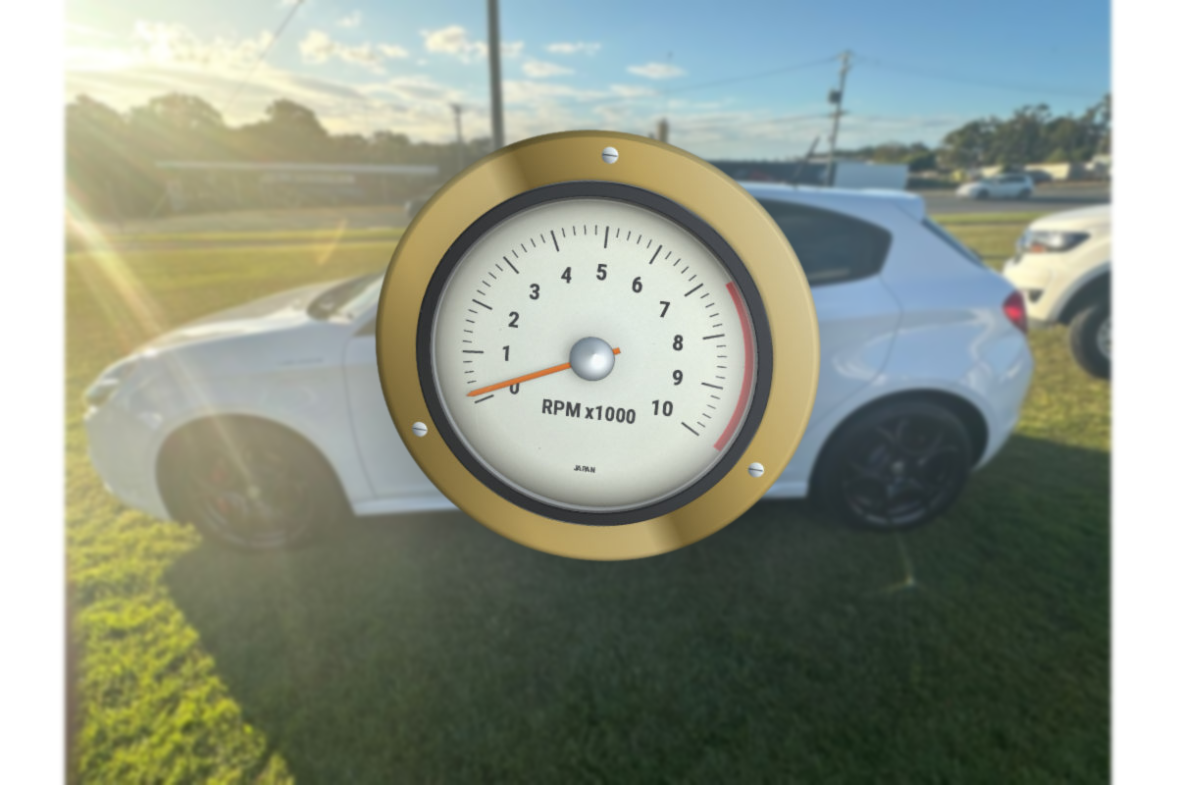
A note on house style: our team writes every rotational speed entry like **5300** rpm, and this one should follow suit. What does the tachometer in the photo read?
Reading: **200** rpm
